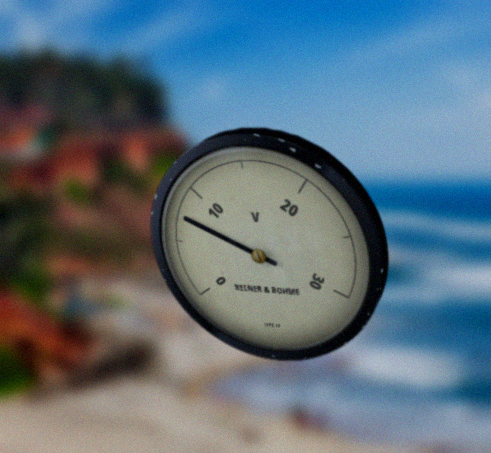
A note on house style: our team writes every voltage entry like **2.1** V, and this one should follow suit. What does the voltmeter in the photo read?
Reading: **7.5** V
